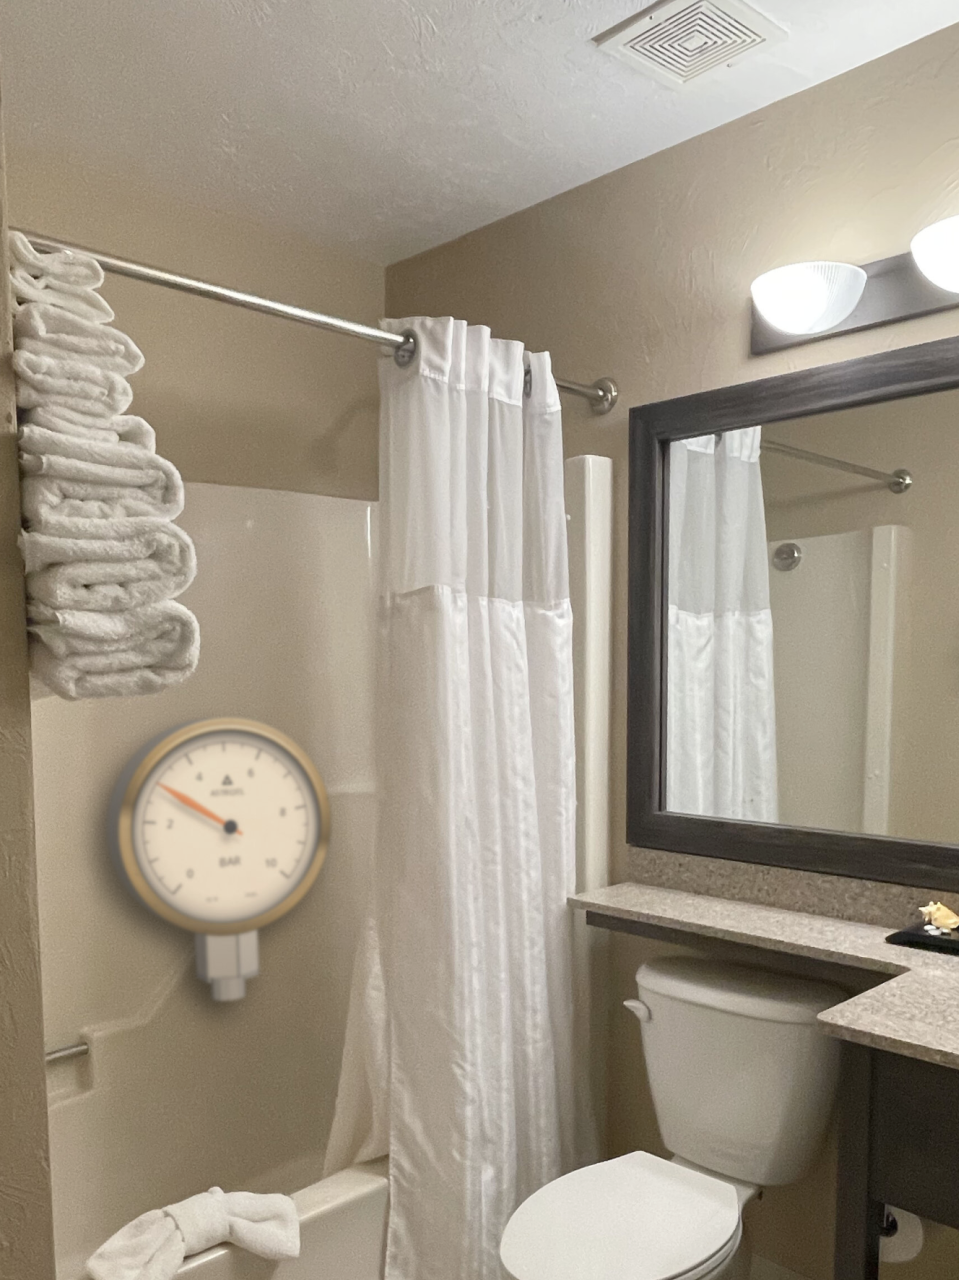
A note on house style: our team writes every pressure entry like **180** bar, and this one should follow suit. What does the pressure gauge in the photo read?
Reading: **3** bar
